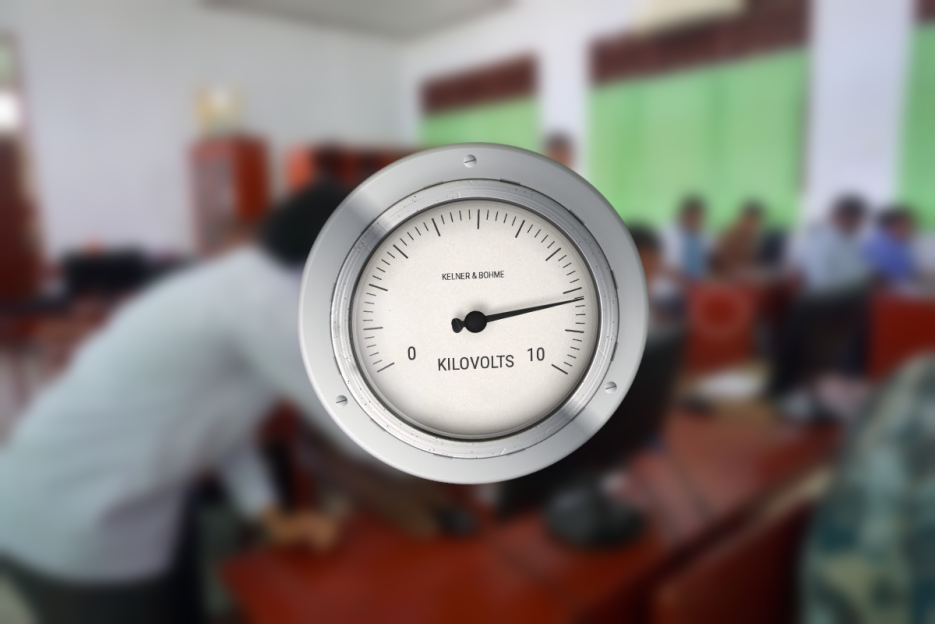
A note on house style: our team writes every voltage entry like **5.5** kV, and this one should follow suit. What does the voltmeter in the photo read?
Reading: **8.2** kV
